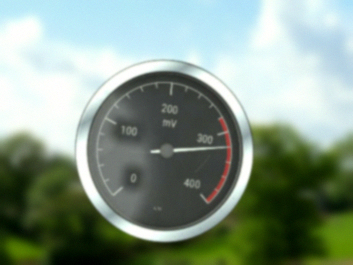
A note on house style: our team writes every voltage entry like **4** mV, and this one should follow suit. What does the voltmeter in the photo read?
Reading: **320** mV
